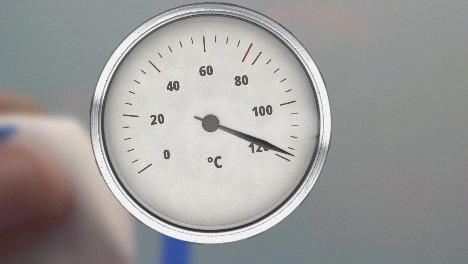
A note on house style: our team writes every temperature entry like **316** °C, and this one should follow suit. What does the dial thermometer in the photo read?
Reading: **118** °C
